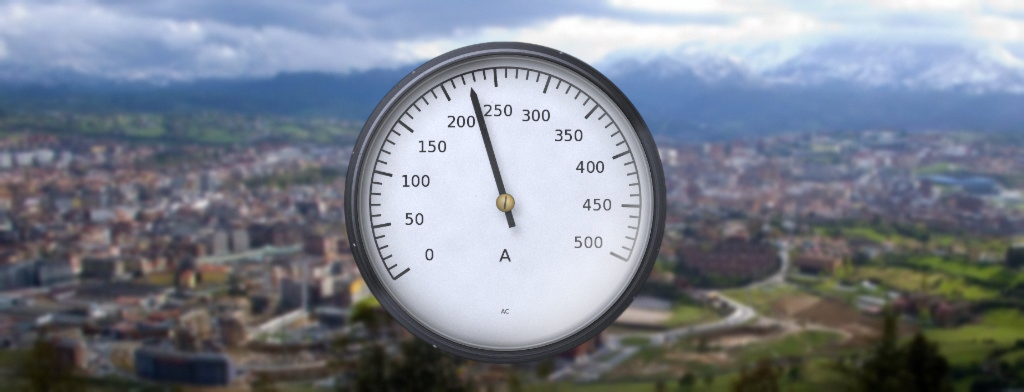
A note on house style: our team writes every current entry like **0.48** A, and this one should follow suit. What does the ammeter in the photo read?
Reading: **225** A
